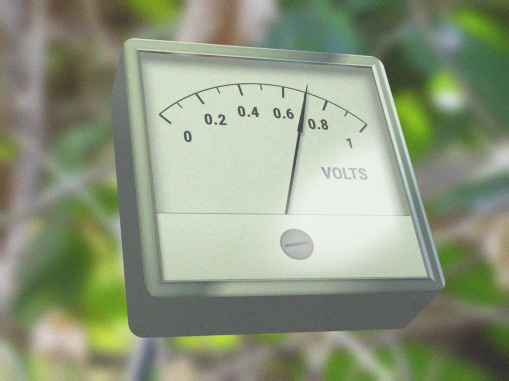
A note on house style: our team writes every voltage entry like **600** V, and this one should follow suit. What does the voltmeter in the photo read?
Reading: **0.7** V
